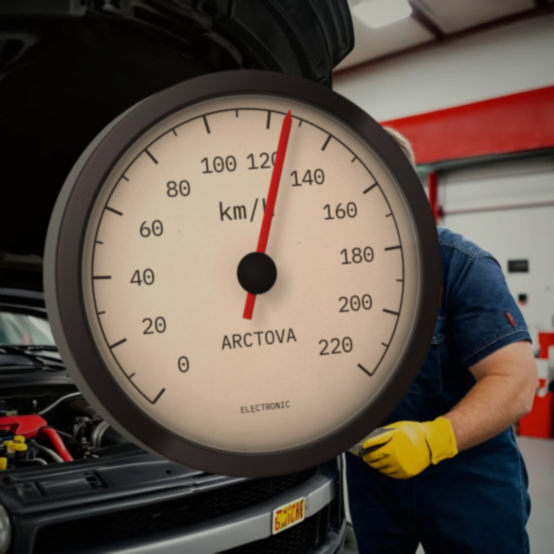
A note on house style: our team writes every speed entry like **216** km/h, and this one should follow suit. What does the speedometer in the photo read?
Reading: **125** km/h
